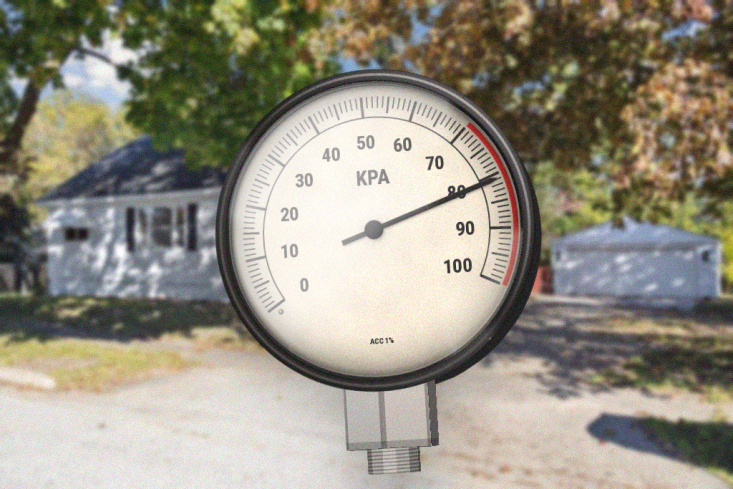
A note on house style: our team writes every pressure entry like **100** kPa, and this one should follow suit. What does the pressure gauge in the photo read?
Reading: **81** kPa
